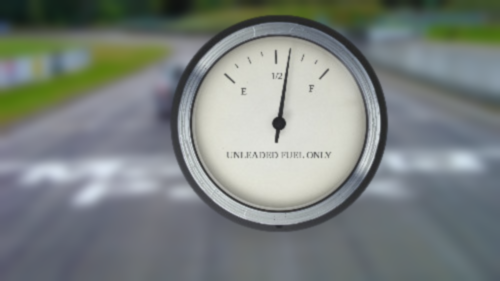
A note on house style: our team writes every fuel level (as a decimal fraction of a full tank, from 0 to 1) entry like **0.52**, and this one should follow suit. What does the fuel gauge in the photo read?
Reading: **0.625**
